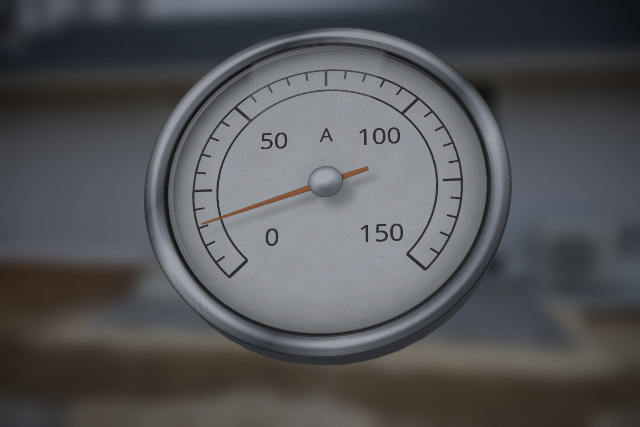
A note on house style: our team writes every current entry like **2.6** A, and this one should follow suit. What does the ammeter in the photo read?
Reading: **15** A
